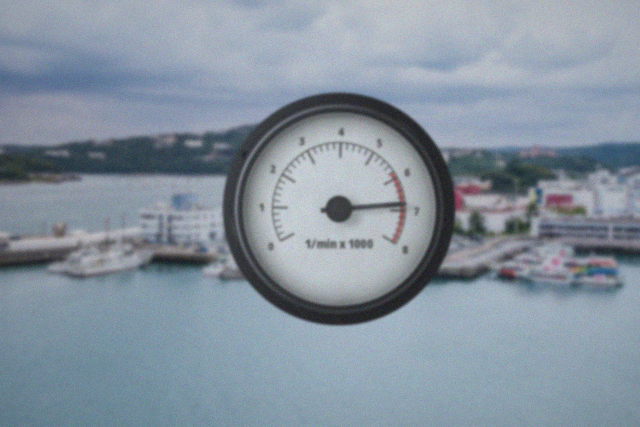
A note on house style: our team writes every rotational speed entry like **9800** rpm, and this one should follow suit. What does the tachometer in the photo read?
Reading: **6800** rpm
